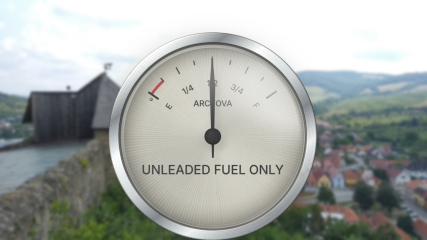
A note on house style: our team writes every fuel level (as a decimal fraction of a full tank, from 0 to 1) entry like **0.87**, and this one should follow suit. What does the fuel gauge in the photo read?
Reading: **0.5**
